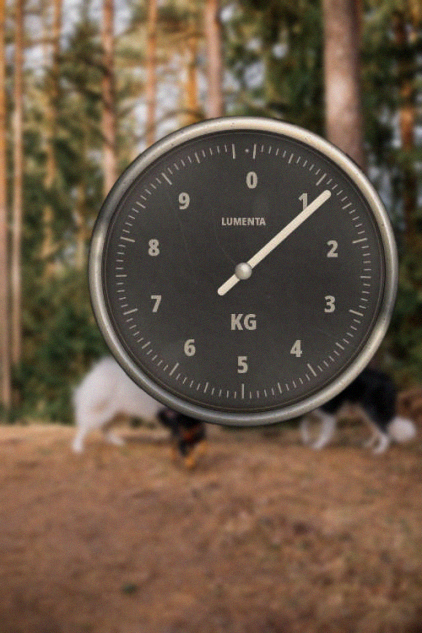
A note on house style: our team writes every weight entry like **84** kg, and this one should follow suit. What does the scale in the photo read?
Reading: **1.2** kg
